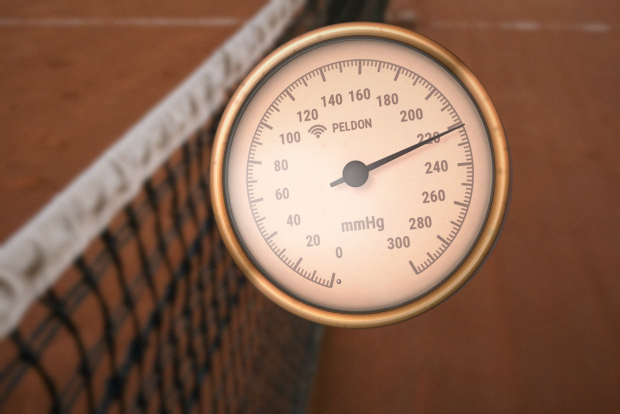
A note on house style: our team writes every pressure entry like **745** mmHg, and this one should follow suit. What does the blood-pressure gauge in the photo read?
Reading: **222** mmHg
